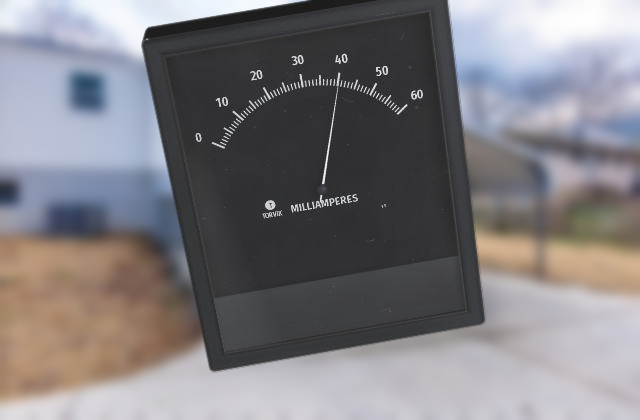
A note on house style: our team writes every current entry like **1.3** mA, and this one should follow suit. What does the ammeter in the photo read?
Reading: **40** mA
